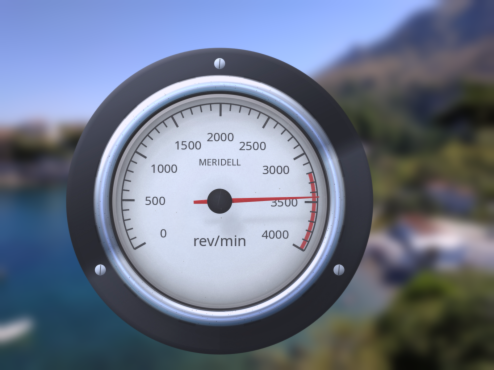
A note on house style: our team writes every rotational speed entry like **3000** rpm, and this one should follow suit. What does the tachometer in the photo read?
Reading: **3450** rpm
